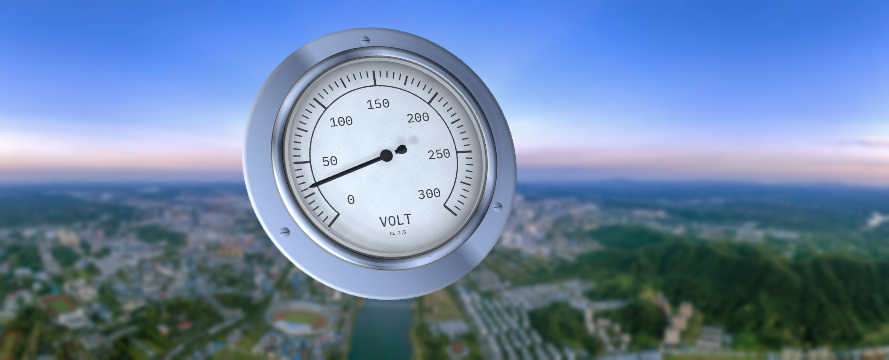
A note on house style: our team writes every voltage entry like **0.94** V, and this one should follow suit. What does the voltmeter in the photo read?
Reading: **30** V
